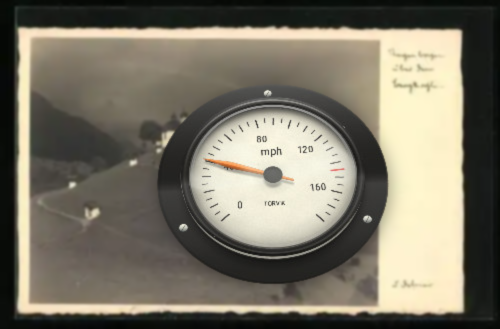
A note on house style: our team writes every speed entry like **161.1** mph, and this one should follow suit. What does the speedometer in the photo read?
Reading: **40** mph
